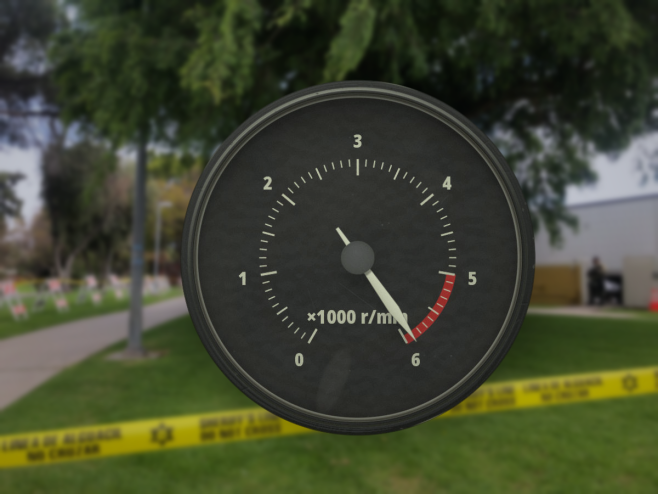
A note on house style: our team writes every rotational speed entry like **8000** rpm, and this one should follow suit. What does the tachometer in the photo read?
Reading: **5900** rpm
